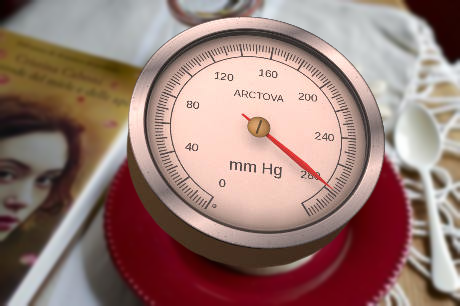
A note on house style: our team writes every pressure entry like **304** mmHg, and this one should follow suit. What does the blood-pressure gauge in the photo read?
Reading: **280** mmHg
